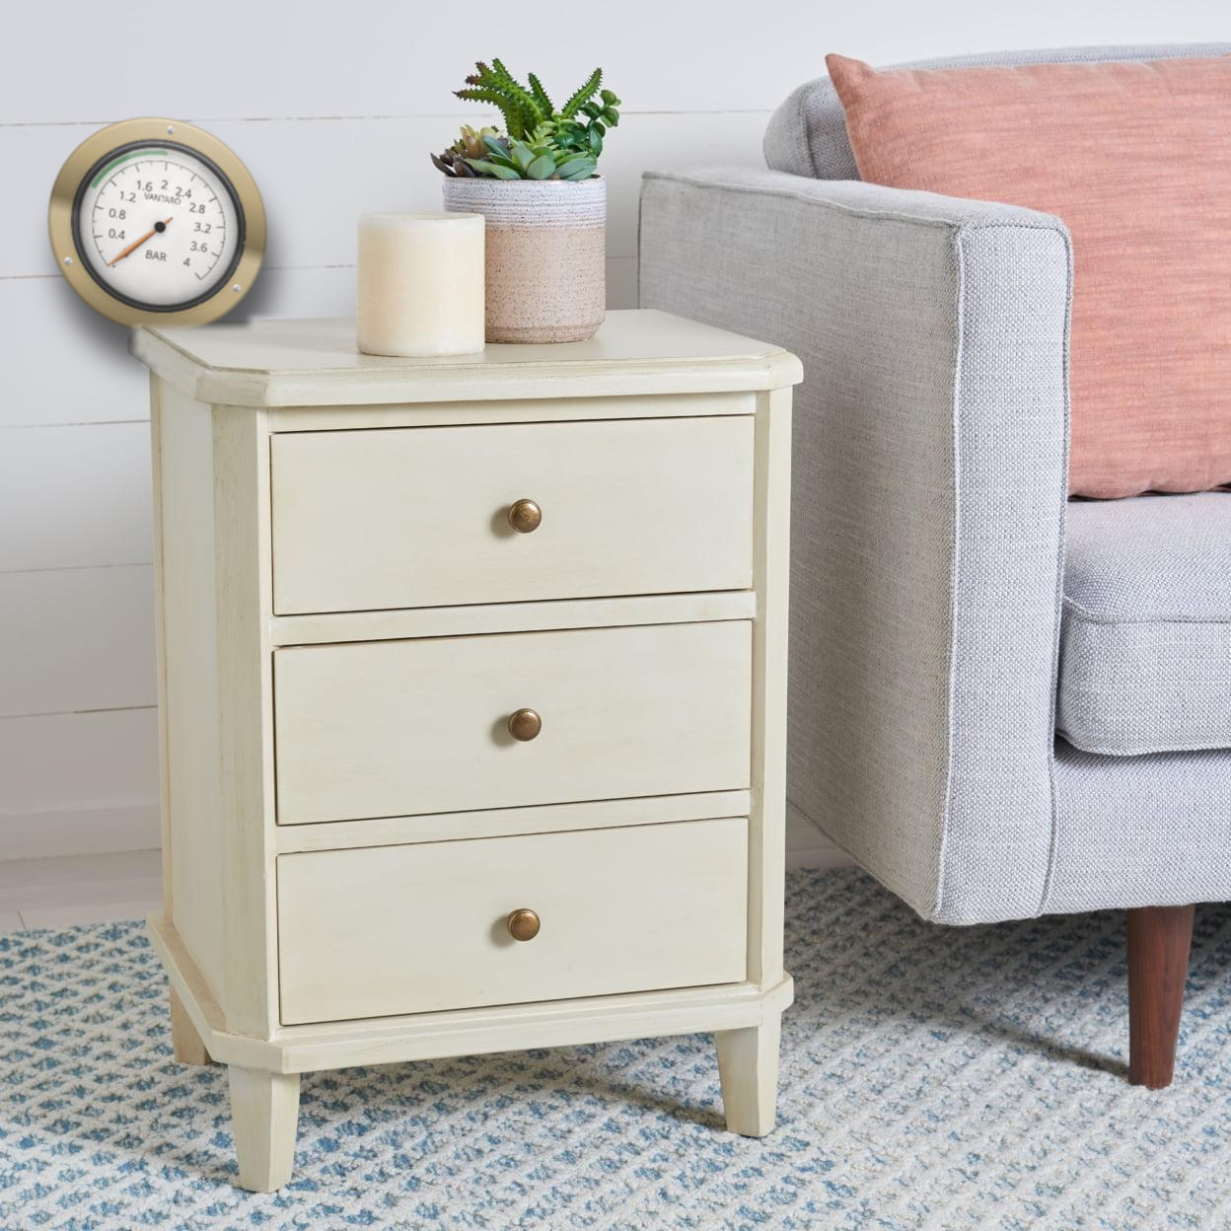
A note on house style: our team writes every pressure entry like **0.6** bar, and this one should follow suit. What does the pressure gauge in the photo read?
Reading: **0** bar
